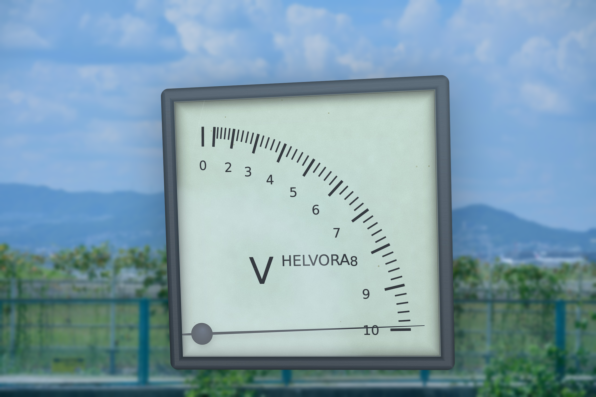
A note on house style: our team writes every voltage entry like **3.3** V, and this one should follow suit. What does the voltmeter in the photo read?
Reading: **9.9** V
